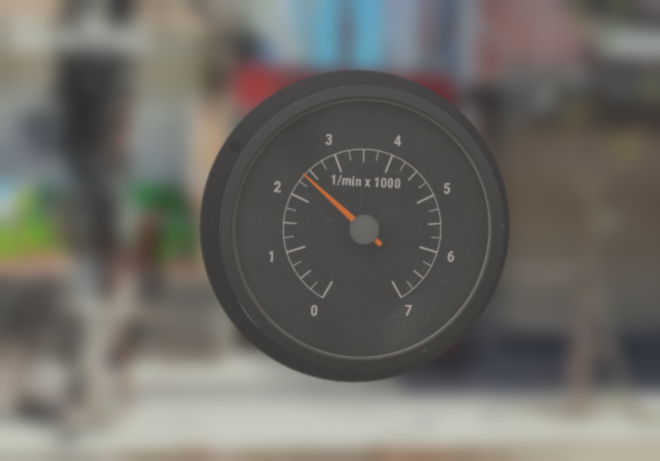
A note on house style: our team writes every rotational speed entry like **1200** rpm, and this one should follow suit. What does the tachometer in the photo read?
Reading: **2375** rpm
